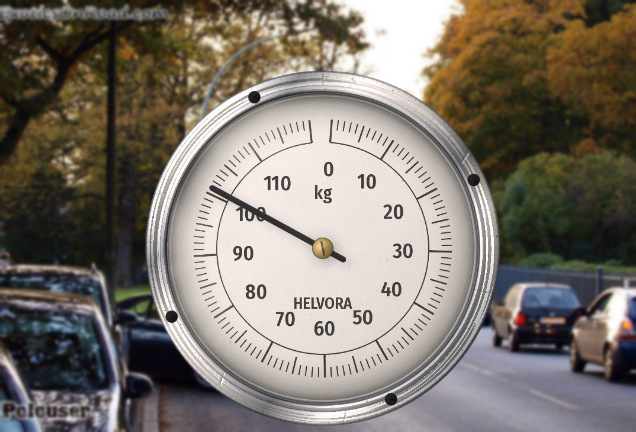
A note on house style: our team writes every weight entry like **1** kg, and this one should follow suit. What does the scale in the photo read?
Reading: **101** kg
